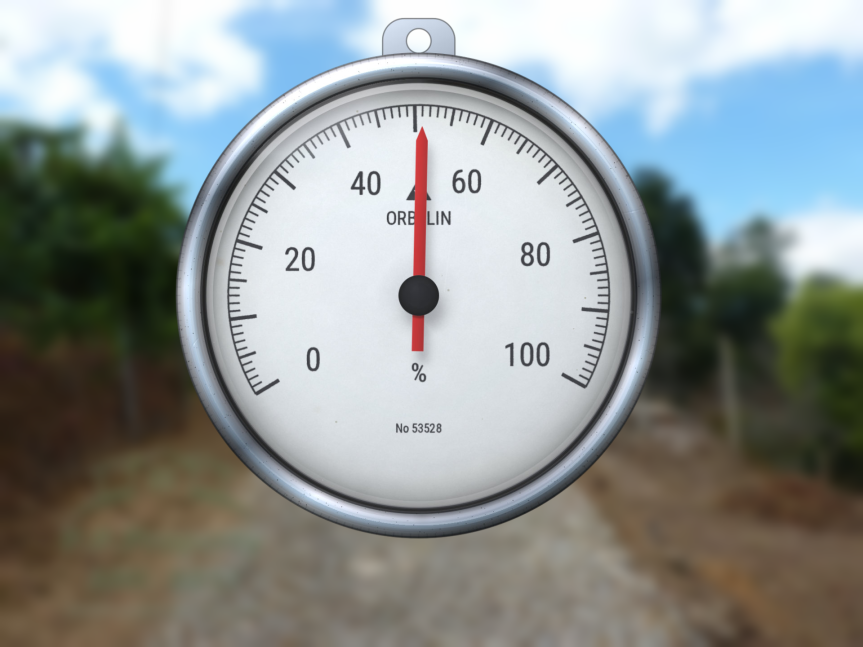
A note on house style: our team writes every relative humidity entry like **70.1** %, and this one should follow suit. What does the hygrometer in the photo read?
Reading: **51** %
